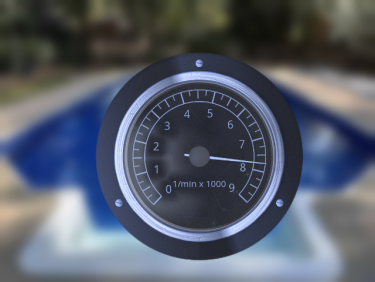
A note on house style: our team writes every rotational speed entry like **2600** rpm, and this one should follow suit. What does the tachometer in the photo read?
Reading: **7750** rpm
